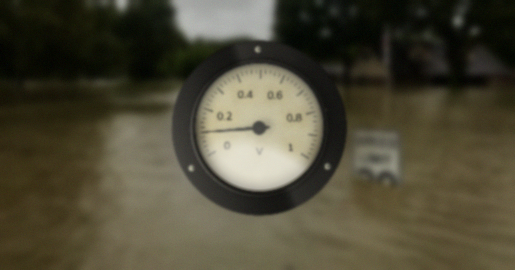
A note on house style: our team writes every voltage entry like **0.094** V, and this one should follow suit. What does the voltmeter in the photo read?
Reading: **0.1** V
